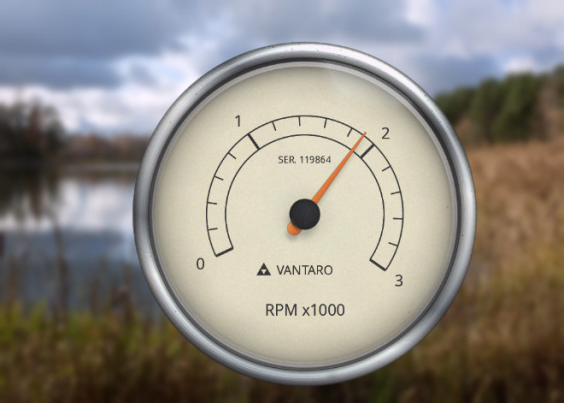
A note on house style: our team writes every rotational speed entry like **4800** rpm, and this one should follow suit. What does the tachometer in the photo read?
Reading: **1900** rpm
